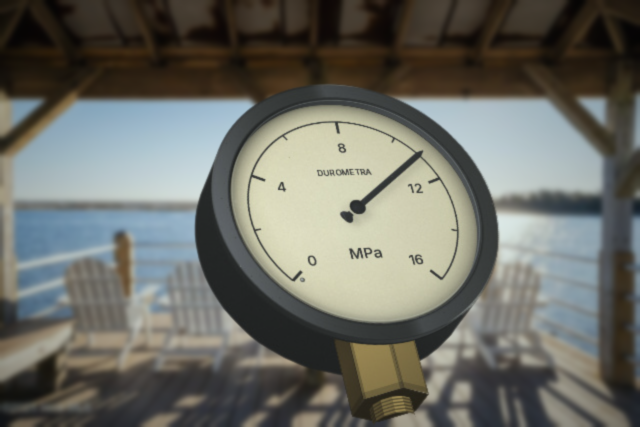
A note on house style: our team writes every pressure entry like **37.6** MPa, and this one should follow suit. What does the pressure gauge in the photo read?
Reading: **11** MPa
